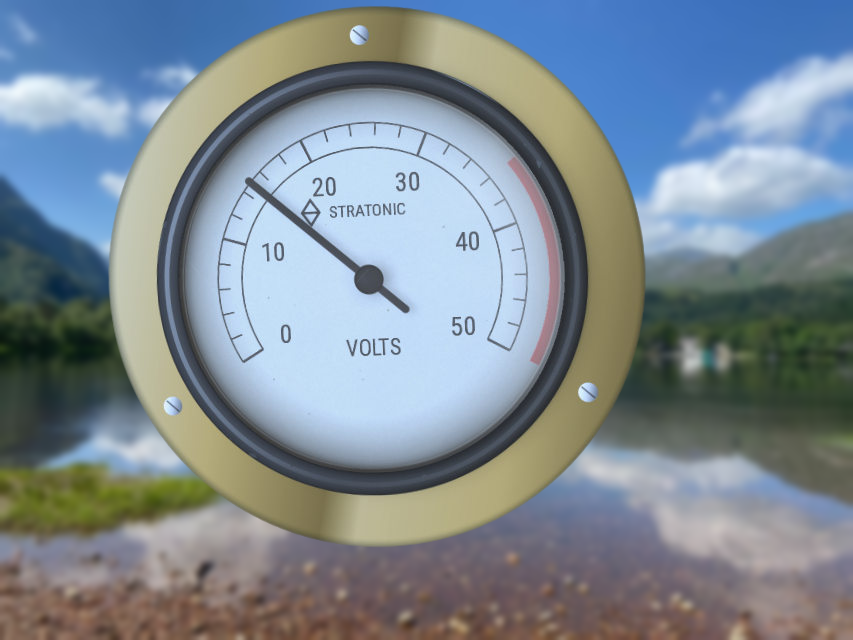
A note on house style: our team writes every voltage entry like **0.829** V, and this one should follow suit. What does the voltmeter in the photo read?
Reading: **15** V
